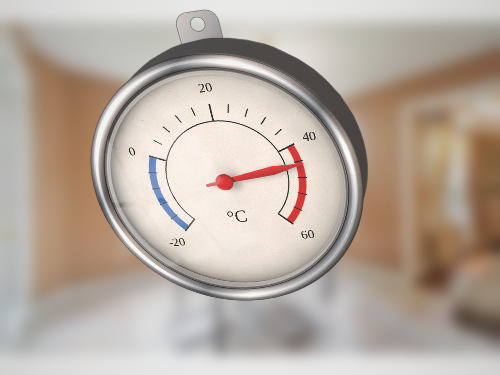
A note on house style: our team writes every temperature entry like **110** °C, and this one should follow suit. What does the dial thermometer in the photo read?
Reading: **44** °C
